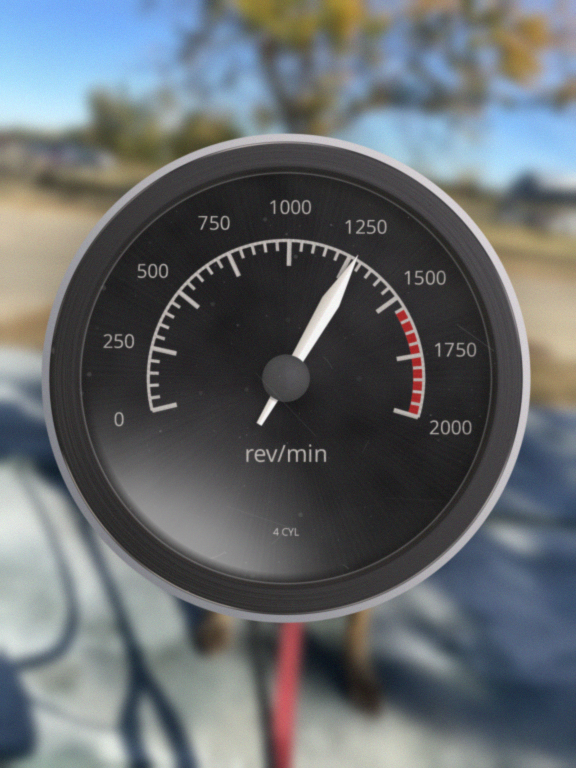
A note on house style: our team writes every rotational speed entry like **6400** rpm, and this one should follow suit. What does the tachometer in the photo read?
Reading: **1275** rpm
